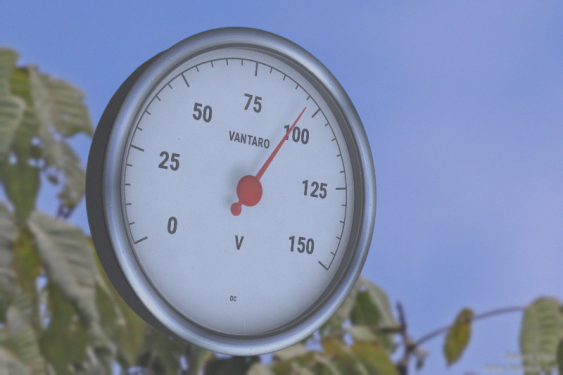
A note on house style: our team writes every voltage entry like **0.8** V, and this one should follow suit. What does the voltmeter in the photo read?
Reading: **95** V
